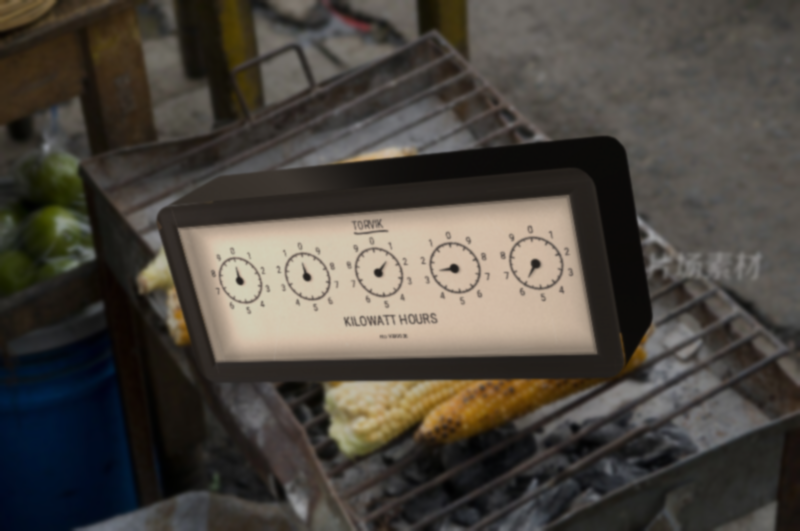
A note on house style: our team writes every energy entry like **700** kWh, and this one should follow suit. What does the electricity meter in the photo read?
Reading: **126** kWh
